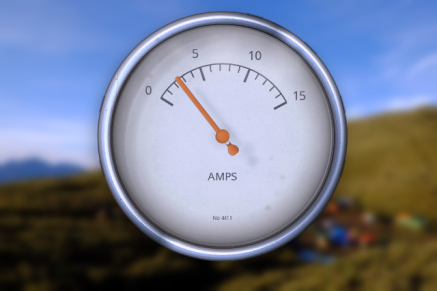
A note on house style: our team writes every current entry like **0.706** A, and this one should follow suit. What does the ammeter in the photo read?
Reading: **2.5** A
